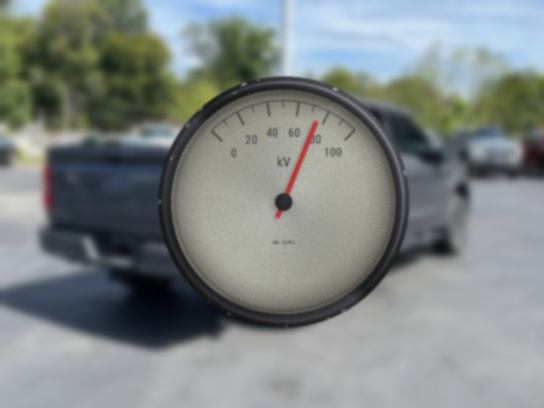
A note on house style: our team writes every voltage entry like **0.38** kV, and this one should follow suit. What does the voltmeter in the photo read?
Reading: **75** kV
